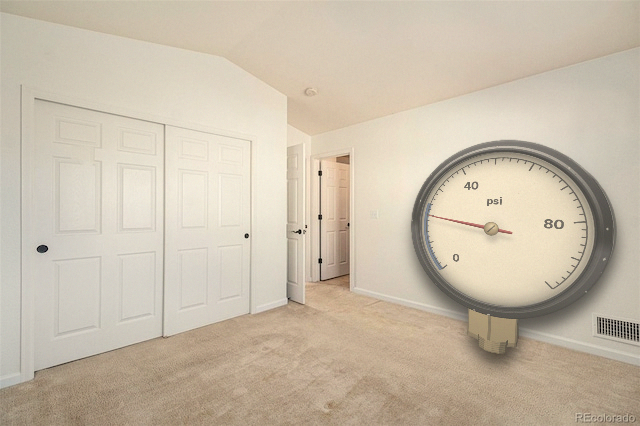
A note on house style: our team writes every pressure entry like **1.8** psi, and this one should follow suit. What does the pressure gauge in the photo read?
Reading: **20** psi
